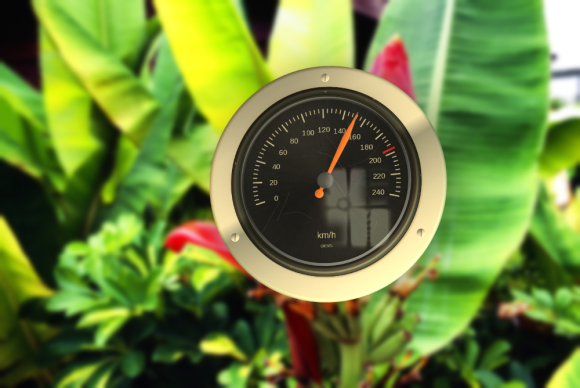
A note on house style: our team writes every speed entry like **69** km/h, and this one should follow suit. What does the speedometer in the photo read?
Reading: **152** km/h
